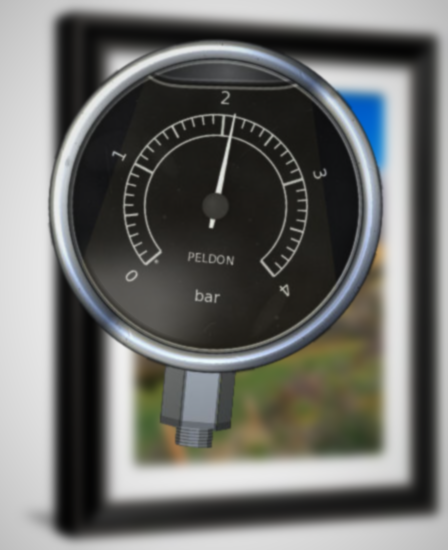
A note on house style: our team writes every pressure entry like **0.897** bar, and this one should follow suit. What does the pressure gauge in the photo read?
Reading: **2.1** bar
